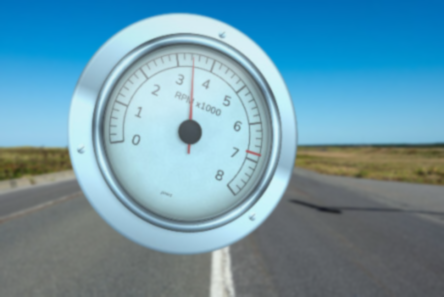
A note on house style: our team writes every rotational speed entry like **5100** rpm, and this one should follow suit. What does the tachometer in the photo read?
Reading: **3400** rpm
